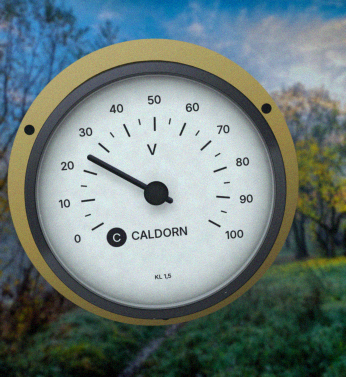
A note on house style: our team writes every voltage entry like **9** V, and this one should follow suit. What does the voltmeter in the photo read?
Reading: **25** V
